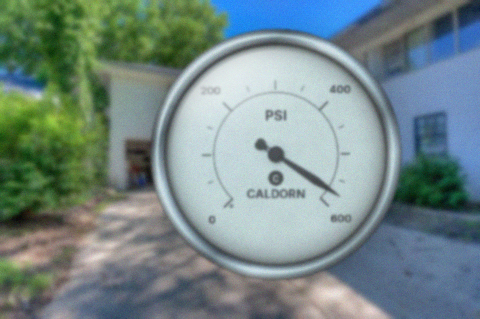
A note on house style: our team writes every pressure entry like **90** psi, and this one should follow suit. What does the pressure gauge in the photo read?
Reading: **575** psi
